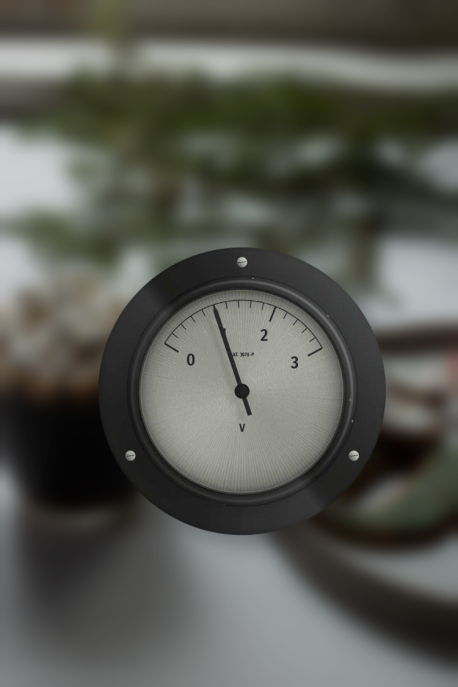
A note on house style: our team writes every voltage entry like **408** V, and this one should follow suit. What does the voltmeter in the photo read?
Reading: **1** V
